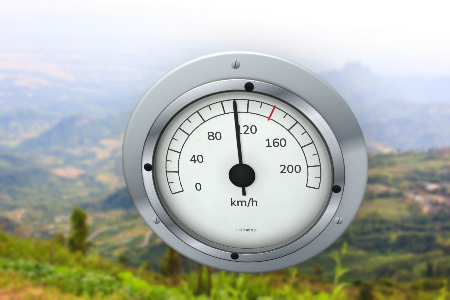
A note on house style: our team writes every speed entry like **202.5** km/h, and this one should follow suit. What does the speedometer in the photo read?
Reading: **110** km/h
